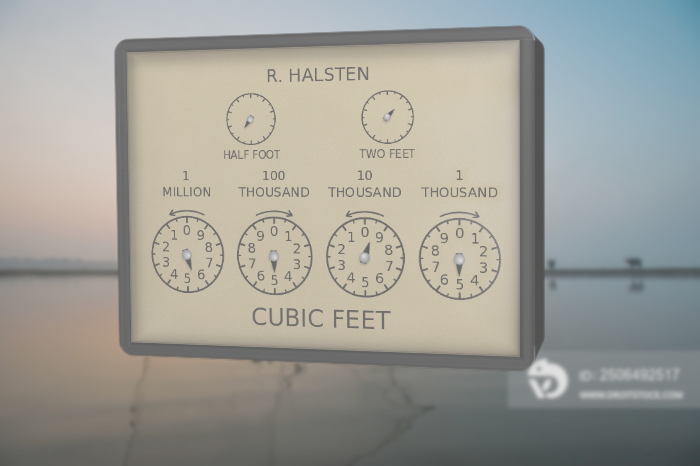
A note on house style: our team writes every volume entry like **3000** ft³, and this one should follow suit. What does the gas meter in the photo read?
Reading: **549500** ft³
